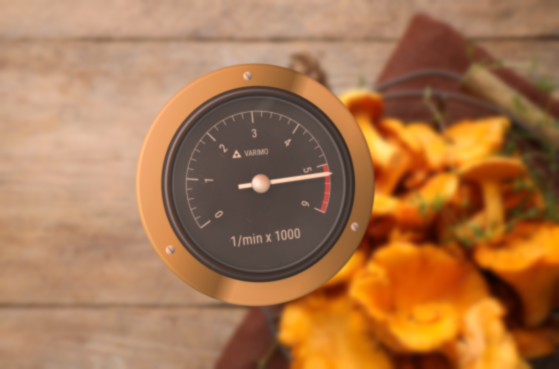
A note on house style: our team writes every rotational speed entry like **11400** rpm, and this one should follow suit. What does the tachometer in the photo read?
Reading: **5200** rpm
